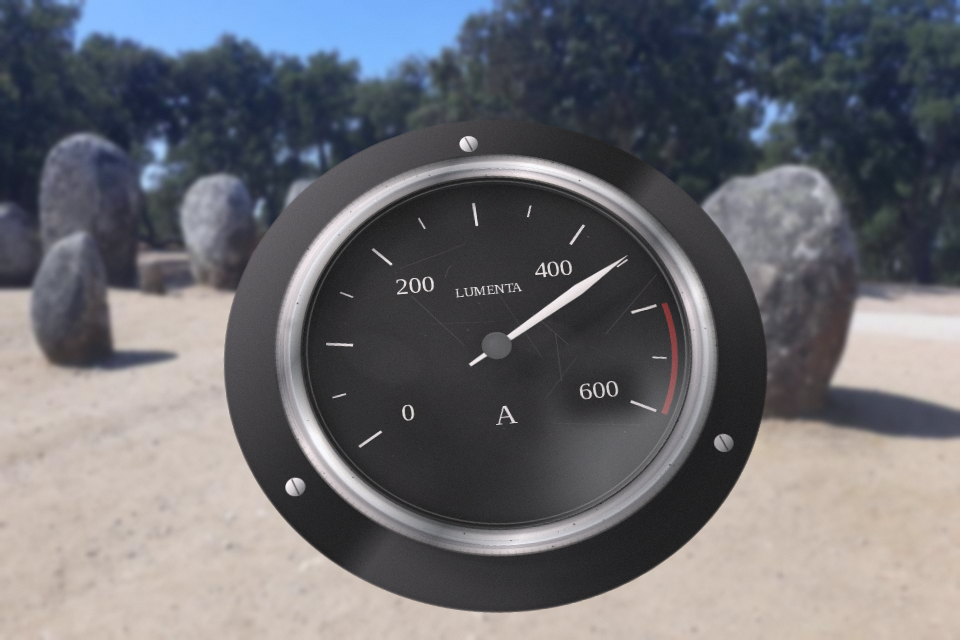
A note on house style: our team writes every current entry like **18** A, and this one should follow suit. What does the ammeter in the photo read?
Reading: **450** A
